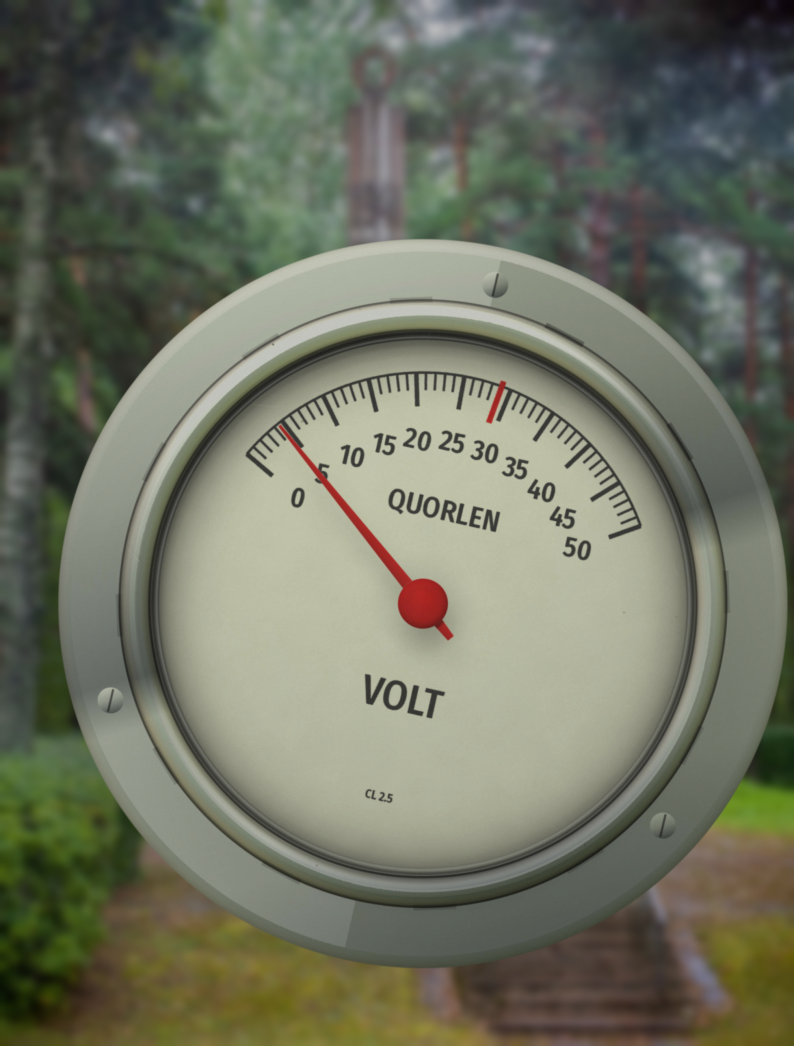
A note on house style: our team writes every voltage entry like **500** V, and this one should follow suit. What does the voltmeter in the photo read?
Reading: **4.5** V
